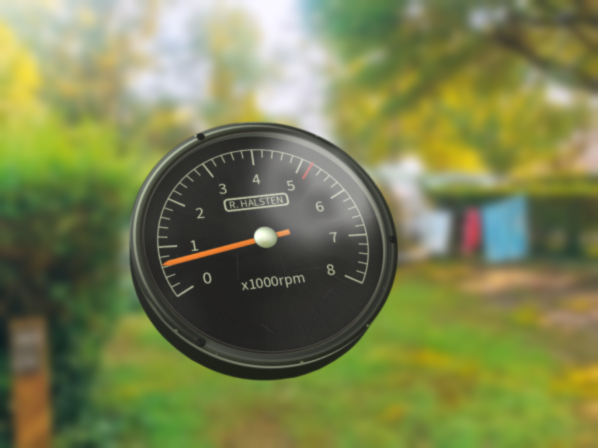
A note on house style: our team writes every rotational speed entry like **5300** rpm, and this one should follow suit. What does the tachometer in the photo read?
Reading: **600** rpm
